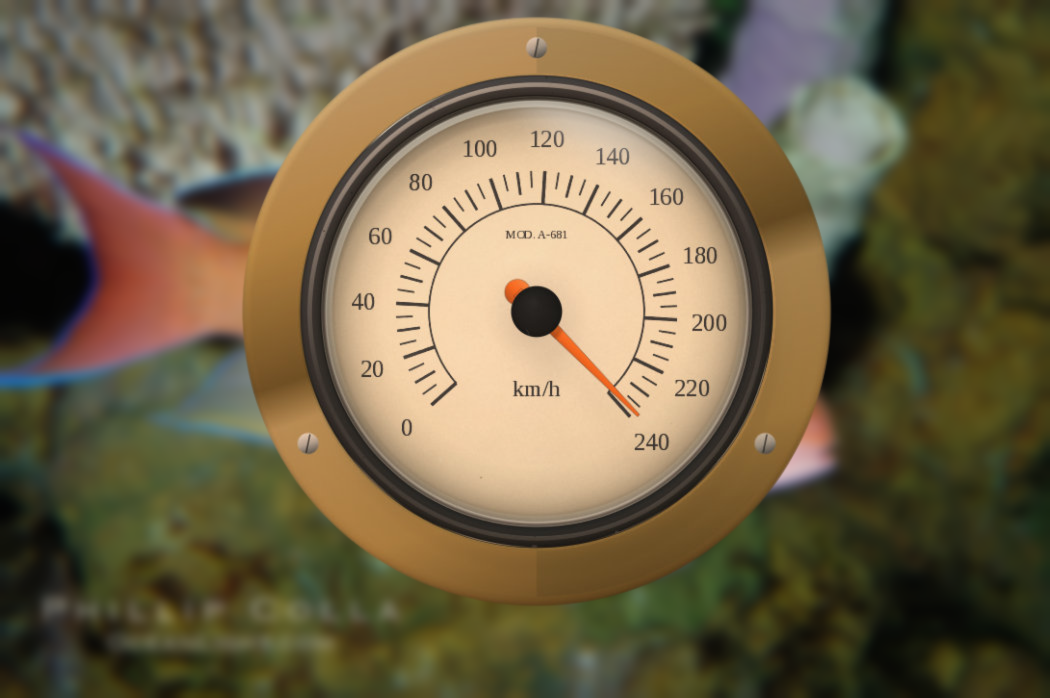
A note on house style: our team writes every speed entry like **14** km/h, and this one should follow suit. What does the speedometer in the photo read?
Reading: **237.5** km/h
